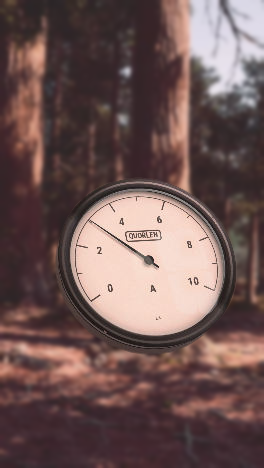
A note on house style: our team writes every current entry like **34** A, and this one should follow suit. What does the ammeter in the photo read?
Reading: **3** A
